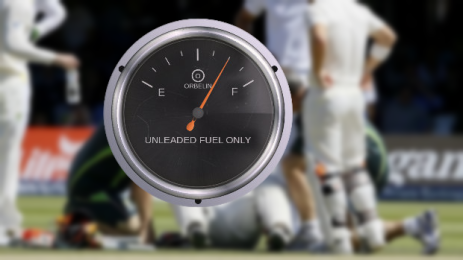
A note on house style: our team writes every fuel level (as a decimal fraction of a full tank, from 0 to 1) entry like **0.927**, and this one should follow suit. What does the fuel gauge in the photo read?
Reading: **0.75**
